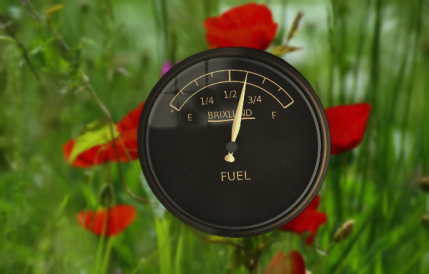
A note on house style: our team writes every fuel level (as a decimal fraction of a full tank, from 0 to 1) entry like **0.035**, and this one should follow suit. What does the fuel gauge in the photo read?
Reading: **0.625**
